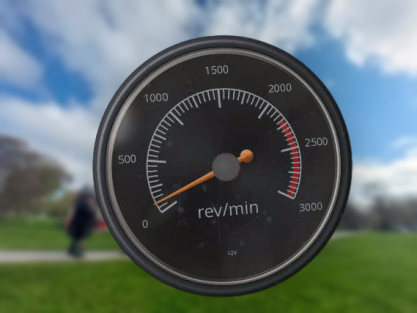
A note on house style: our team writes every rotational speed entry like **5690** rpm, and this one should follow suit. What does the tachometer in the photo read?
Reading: **100** rpm
